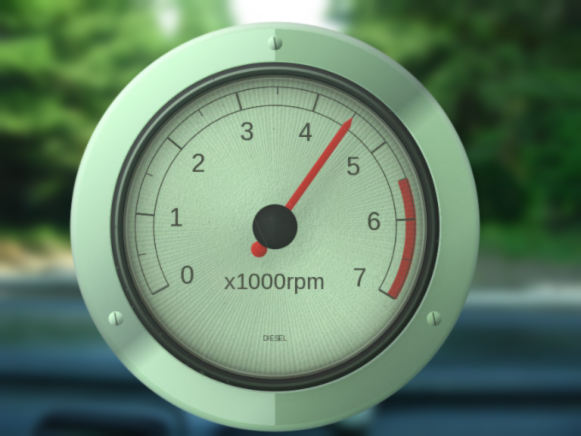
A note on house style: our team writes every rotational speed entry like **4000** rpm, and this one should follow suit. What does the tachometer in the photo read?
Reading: **4500** rpm
